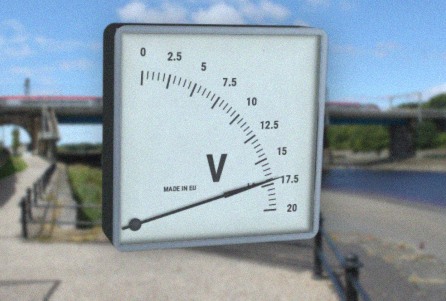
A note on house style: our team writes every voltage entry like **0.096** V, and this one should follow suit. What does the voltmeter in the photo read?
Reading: **17** V
